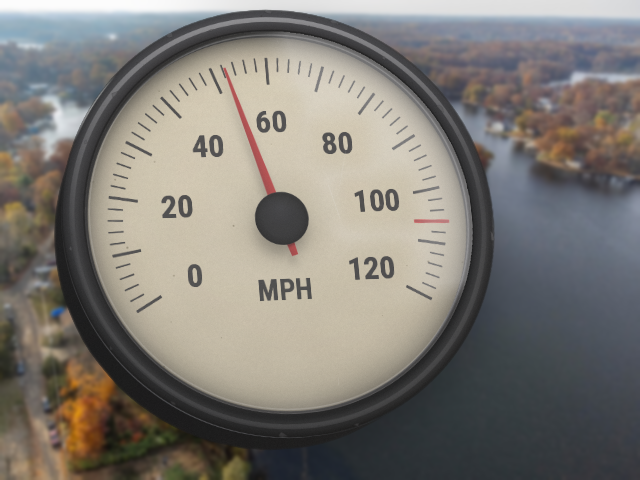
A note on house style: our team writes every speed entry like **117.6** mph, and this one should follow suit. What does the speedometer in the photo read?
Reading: **52** mph
